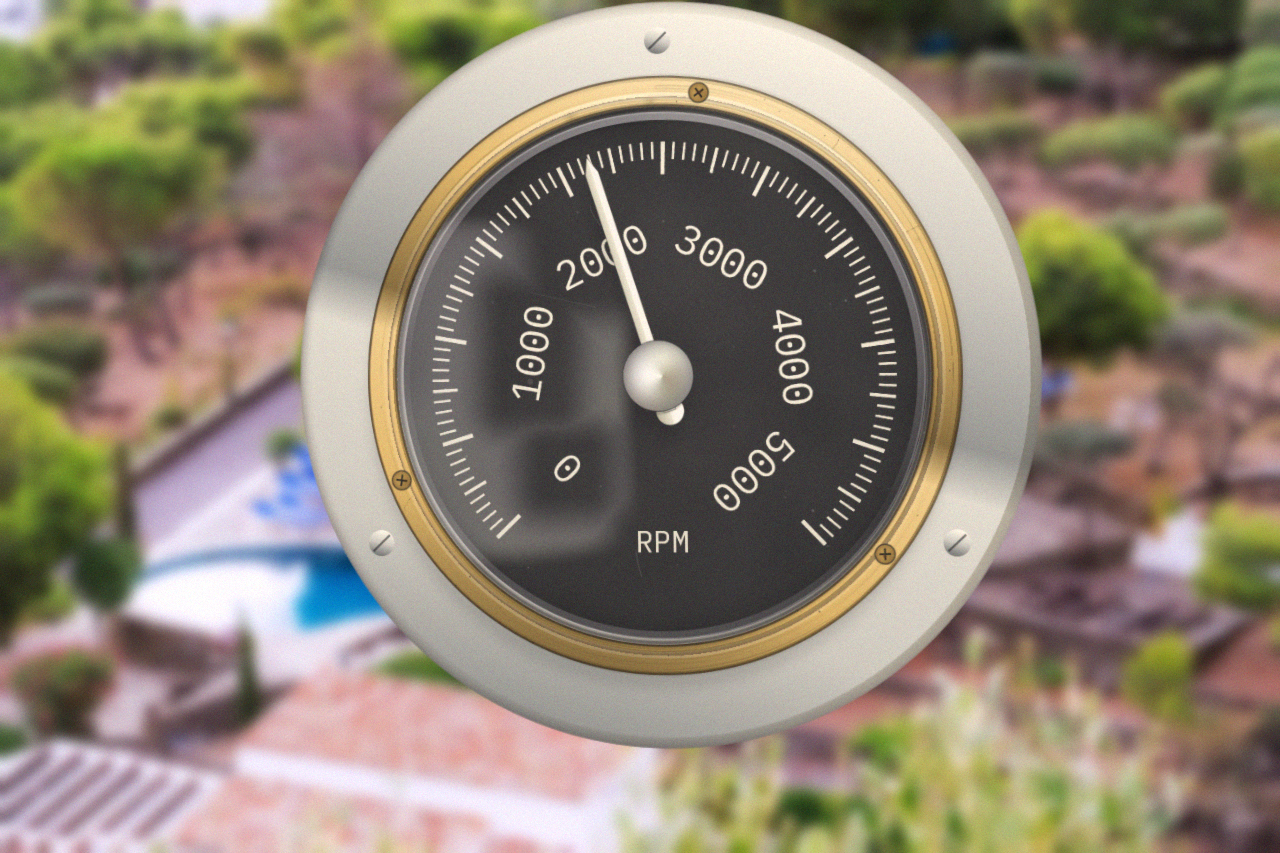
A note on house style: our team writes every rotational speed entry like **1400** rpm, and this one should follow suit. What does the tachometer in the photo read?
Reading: **2150** rpm
